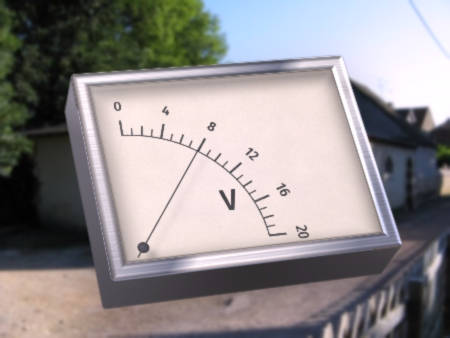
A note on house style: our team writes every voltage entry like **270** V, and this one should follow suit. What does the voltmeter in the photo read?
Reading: **8** V
